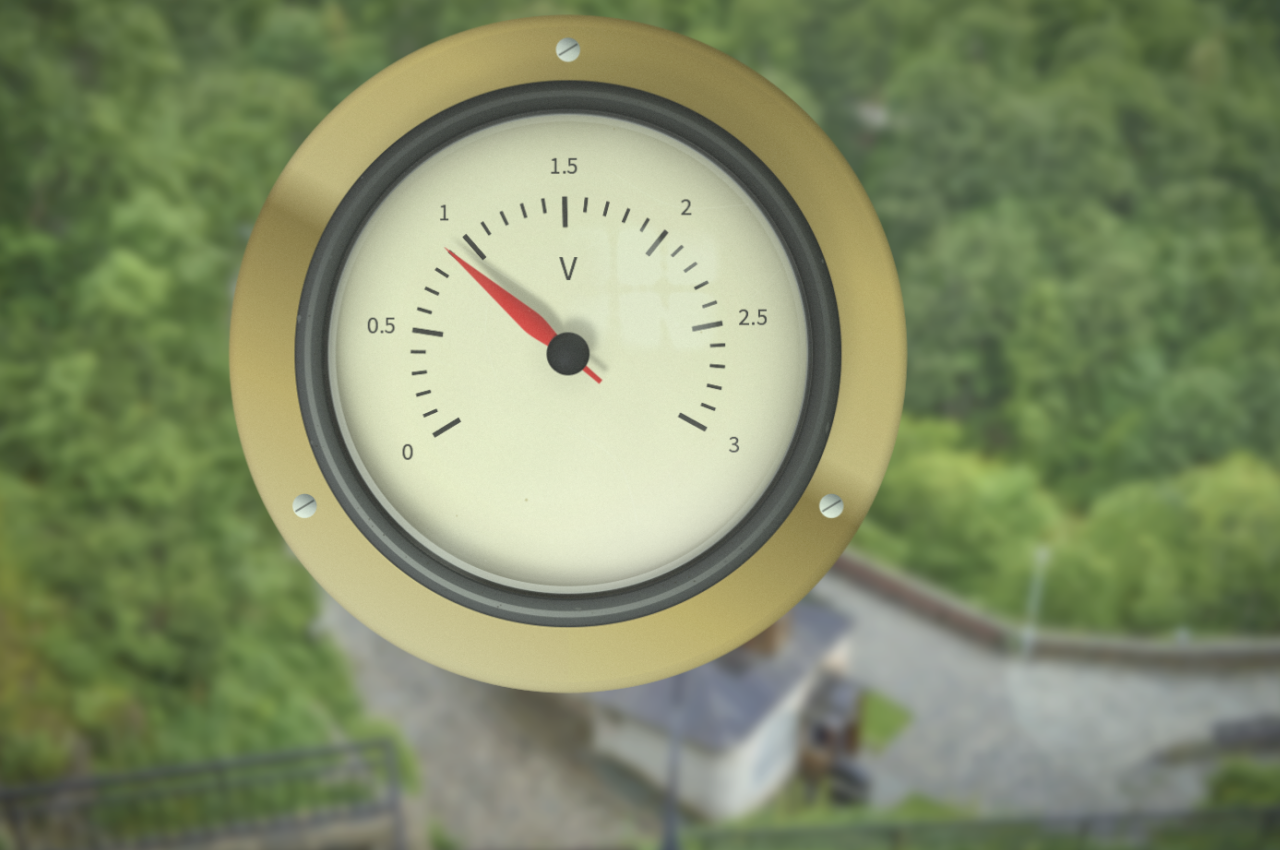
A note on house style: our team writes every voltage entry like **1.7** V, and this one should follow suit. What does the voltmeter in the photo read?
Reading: **0.9** V
